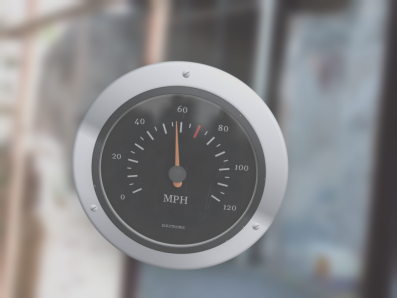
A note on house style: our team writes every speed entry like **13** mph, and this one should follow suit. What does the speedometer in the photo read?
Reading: **57.5** mph
